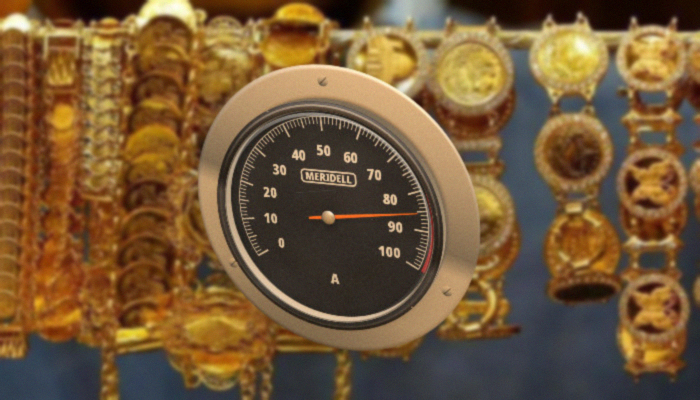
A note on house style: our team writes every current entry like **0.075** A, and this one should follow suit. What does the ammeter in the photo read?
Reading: **85** A
